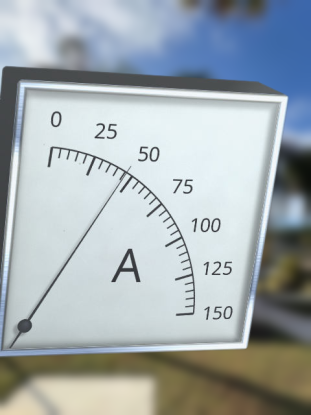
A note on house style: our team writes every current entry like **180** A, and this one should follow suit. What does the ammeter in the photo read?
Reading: **45** A
